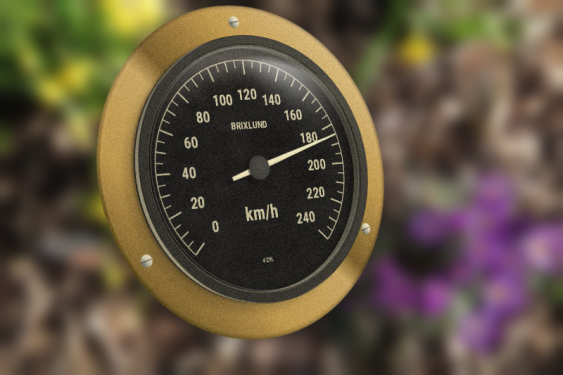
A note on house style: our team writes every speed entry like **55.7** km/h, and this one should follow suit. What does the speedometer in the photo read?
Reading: **185** km/h
